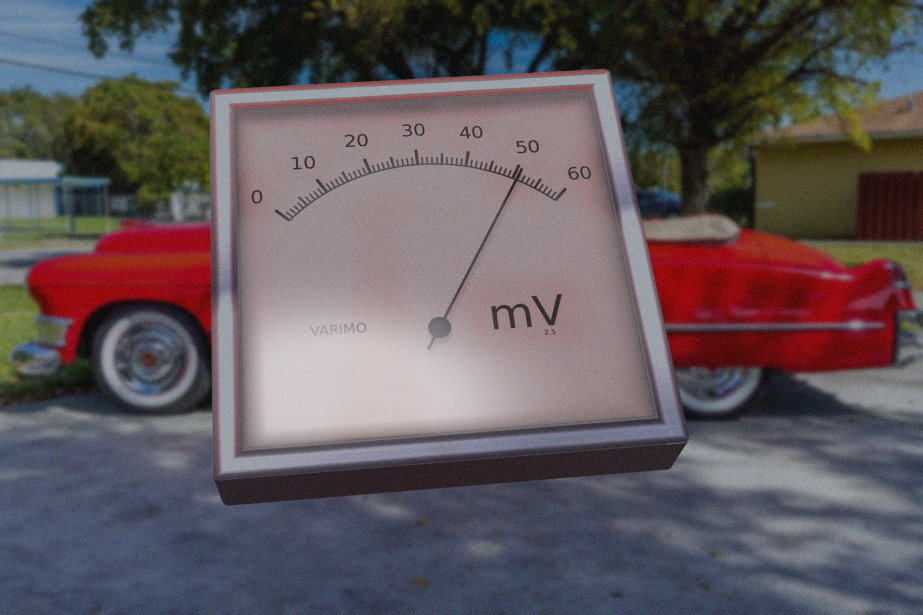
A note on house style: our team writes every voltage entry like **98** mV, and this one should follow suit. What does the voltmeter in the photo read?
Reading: **51** mV
